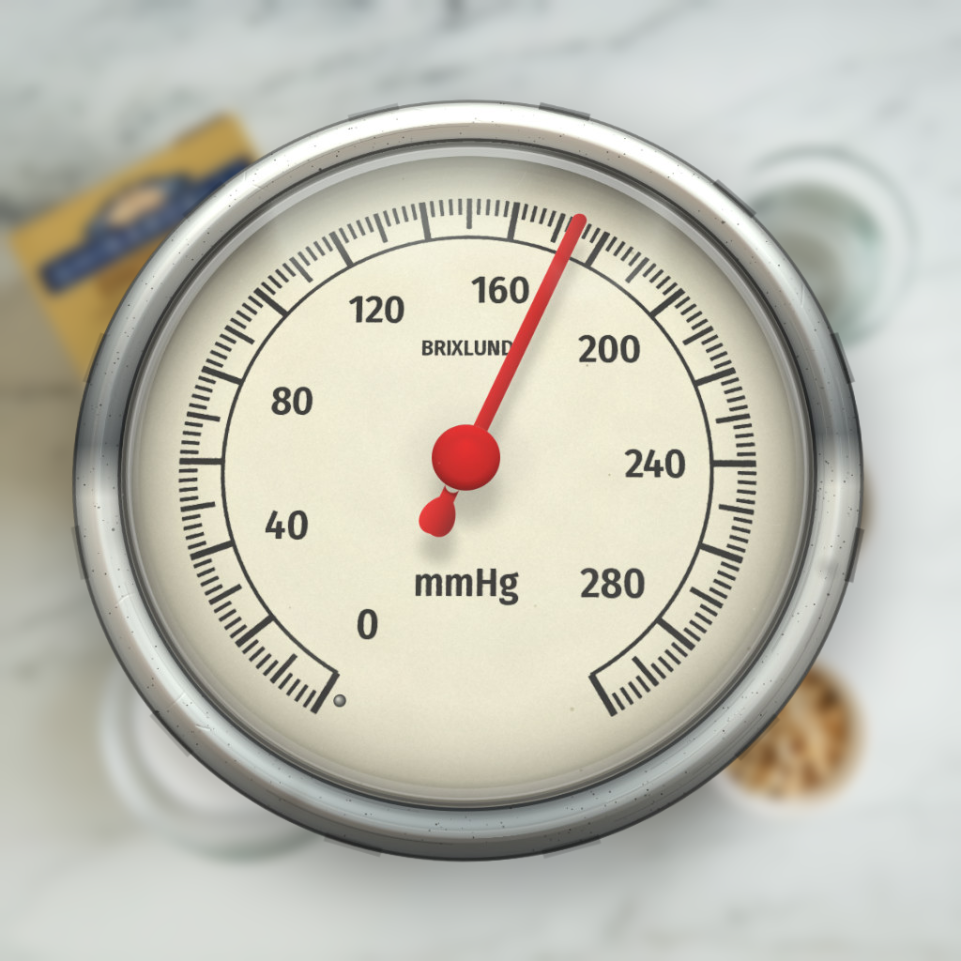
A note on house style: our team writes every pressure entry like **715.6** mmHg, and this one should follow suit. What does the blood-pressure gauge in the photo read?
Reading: **174** mmHg
